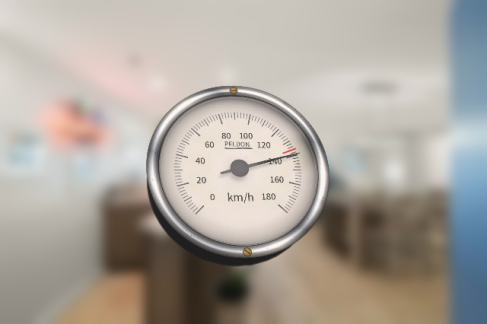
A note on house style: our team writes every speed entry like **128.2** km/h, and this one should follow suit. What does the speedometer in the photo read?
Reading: **140** km/h
